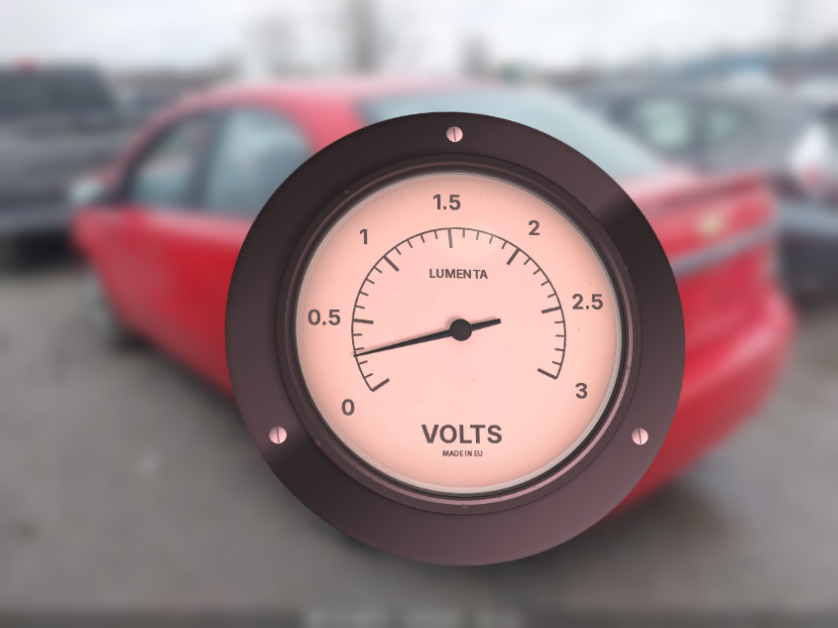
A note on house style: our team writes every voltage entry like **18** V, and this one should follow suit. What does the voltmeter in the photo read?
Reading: **0.25** V
